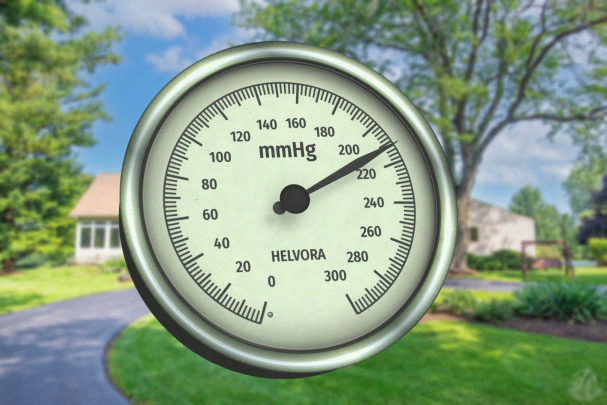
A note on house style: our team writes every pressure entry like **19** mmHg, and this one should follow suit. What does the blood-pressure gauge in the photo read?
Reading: **212** mmHg
